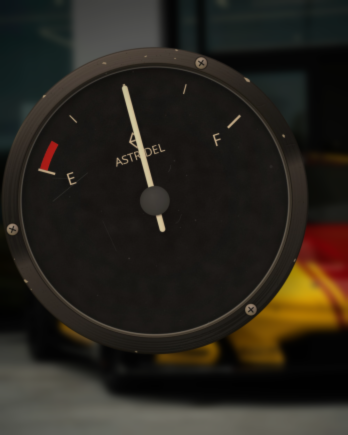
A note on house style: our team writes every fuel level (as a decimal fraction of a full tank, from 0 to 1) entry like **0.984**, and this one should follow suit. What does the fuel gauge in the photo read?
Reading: **0.5**
